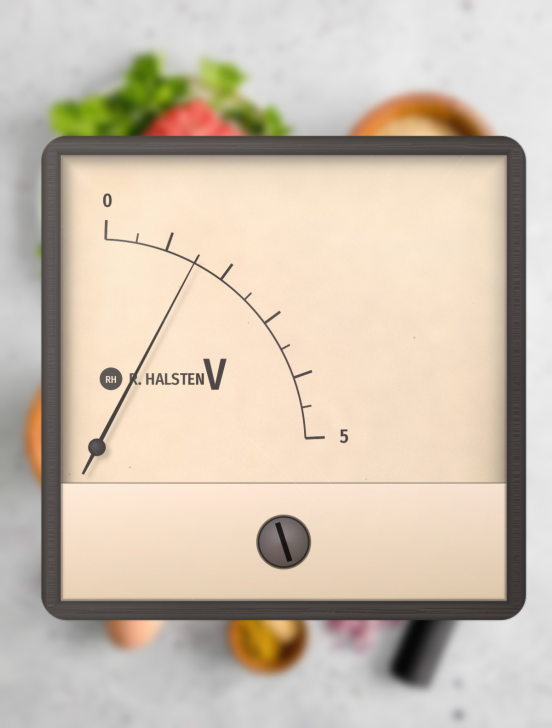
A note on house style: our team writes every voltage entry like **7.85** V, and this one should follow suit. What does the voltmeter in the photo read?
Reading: **1.5** V
